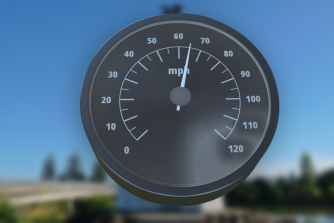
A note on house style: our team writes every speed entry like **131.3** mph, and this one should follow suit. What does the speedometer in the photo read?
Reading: **65** mph
